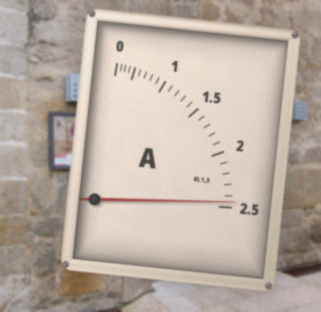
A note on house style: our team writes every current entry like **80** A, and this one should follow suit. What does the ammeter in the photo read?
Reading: **2.45** A
